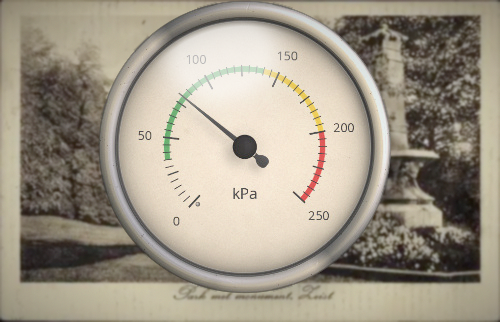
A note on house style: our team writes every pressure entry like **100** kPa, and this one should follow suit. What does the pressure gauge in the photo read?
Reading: **80** kPa
